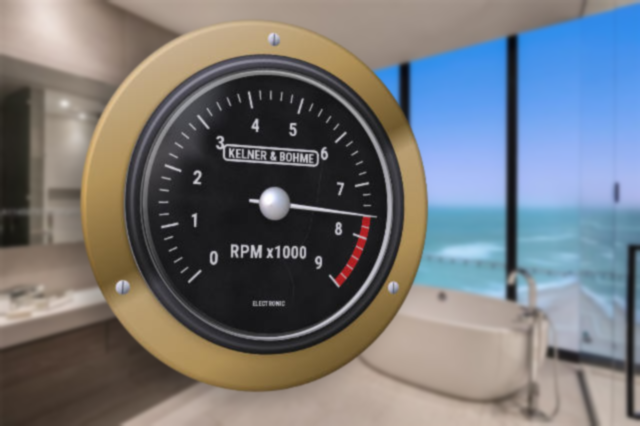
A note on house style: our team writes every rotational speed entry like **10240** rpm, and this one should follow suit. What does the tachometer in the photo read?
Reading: **7600** rpm
